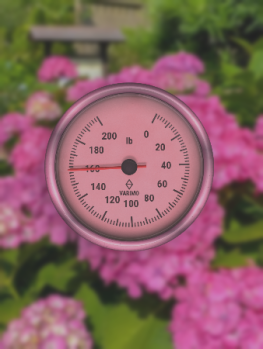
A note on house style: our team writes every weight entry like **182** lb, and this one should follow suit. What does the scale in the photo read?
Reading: **160** lb
